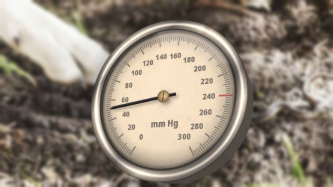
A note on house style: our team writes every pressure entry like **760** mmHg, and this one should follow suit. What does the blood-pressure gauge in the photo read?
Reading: **50** mmHg
